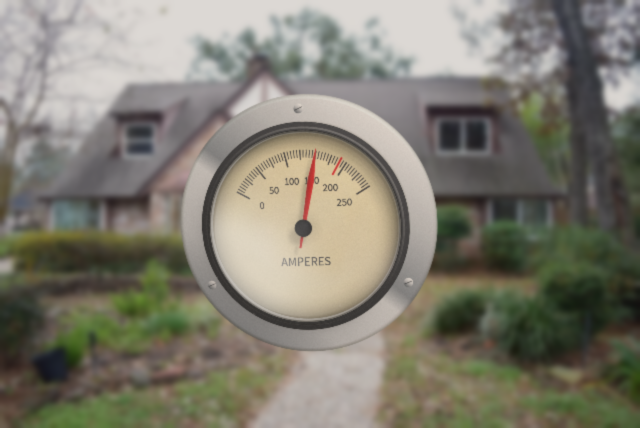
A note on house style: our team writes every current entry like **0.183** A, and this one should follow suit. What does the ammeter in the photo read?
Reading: **150** A
